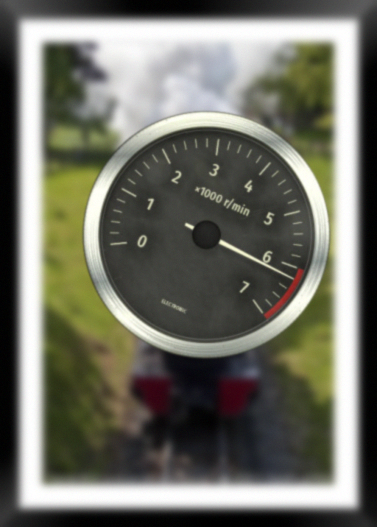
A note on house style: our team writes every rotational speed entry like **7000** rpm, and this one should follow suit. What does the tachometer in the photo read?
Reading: **6200** rpm
